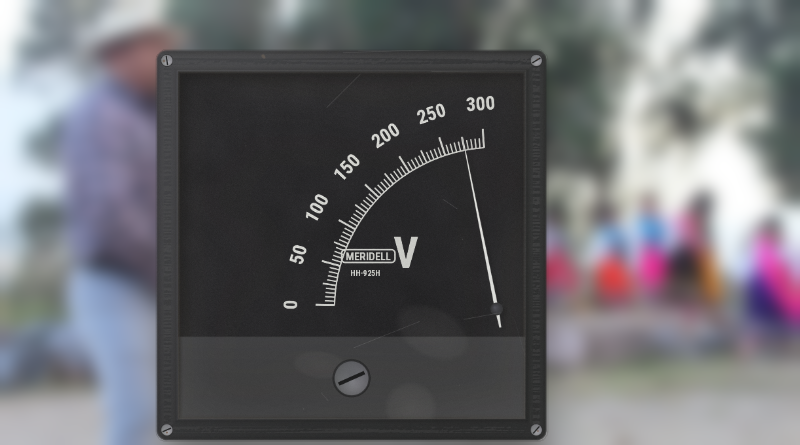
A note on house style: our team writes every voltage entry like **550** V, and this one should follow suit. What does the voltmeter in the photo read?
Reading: **275** V
